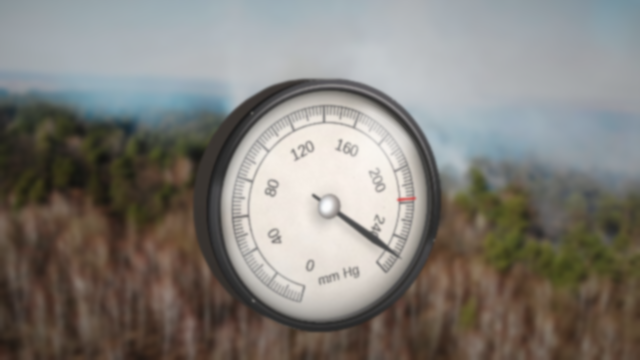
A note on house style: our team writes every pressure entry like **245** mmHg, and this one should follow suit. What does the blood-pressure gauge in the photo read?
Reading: **250** mmHg
